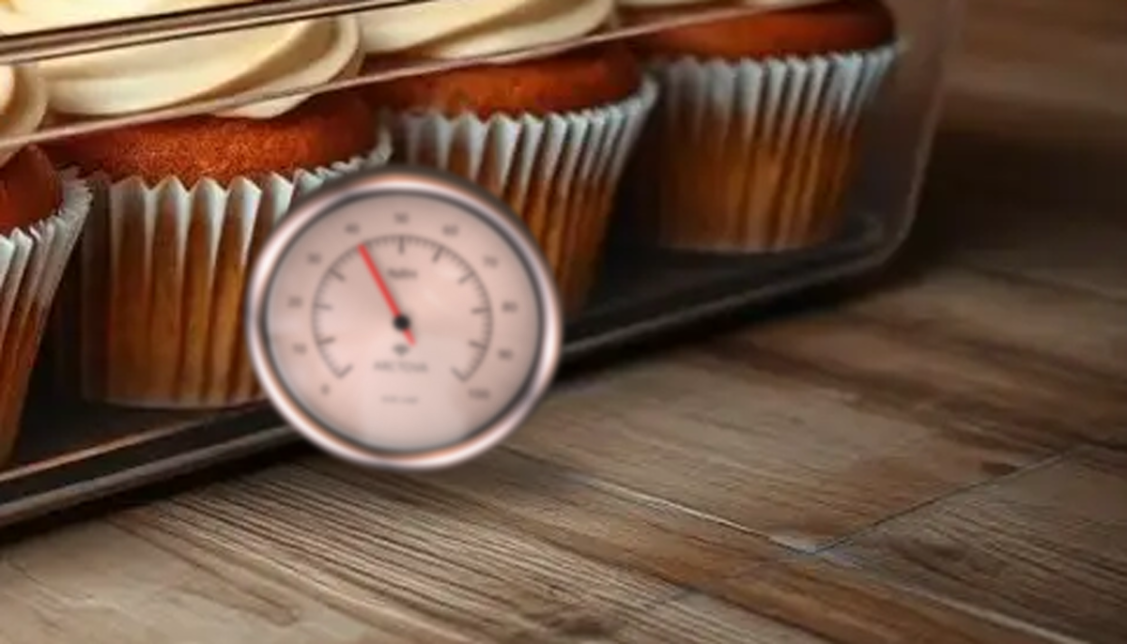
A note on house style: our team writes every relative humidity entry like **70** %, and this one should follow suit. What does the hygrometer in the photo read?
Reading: **40** %
